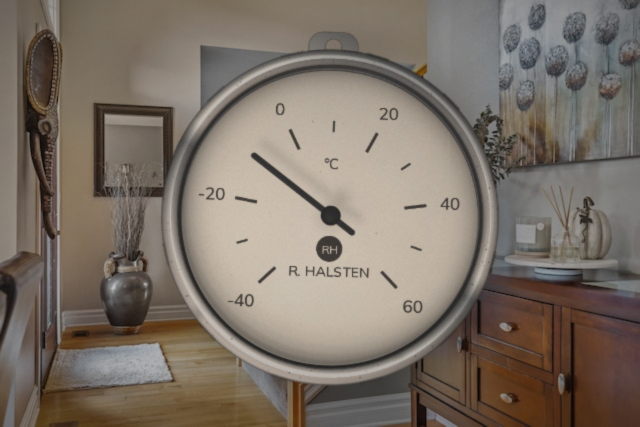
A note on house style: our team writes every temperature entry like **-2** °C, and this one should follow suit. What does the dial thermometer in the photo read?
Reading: **-10** °C
